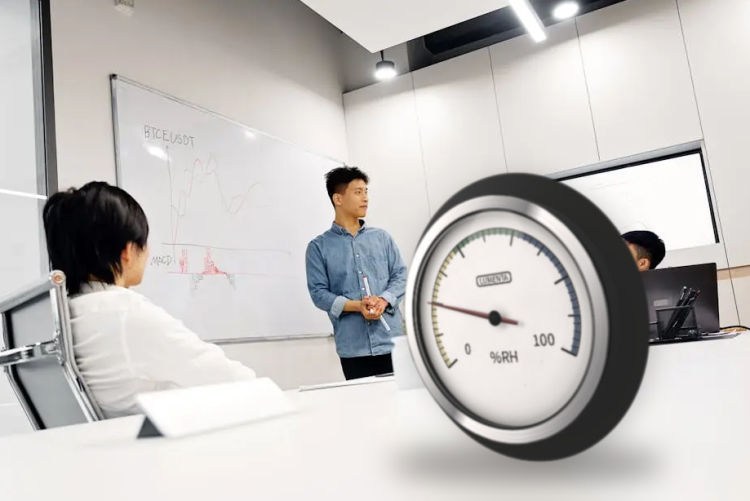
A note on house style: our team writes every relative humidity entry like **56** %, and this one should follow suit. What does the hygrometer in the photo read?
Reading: **20** %
